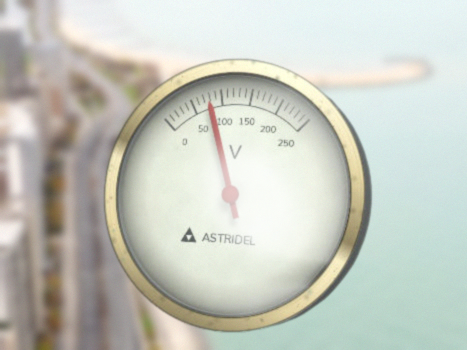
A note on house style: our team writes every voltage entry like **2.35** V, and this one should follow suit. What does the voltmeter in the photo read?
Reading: **80** V
